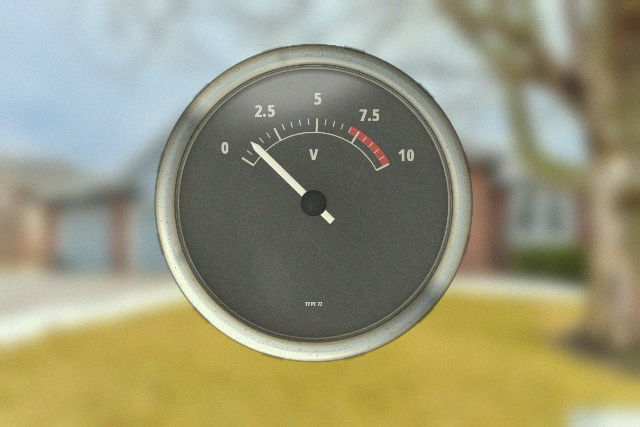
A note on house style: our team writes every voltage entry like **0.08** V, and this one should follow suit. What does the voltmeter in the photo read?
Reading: **1** V
